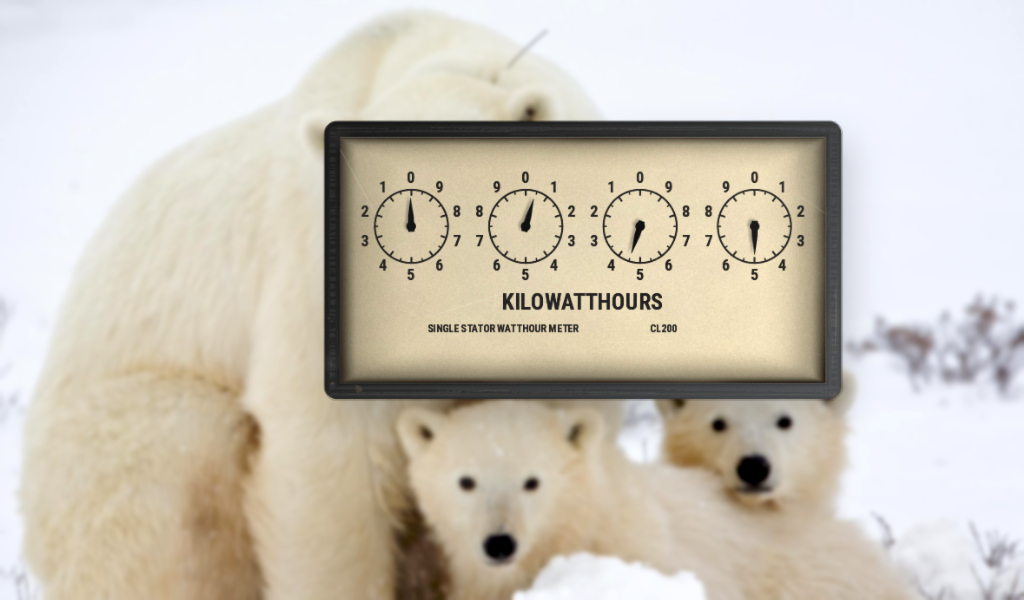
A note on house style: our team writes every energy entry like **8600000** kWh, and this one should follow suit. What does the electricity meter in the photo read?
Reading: **45** kWh
